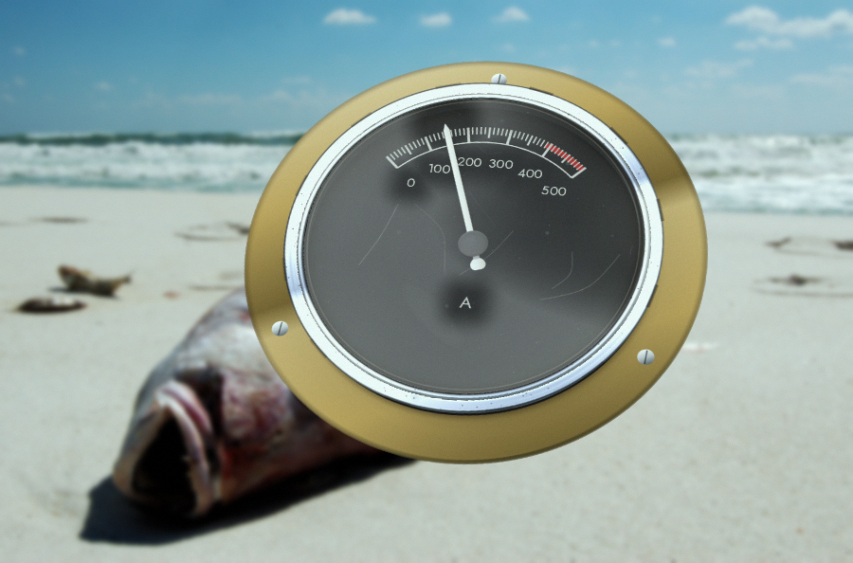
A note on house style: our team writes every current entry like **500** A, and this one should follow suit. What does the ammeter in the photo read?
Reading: **150** A
